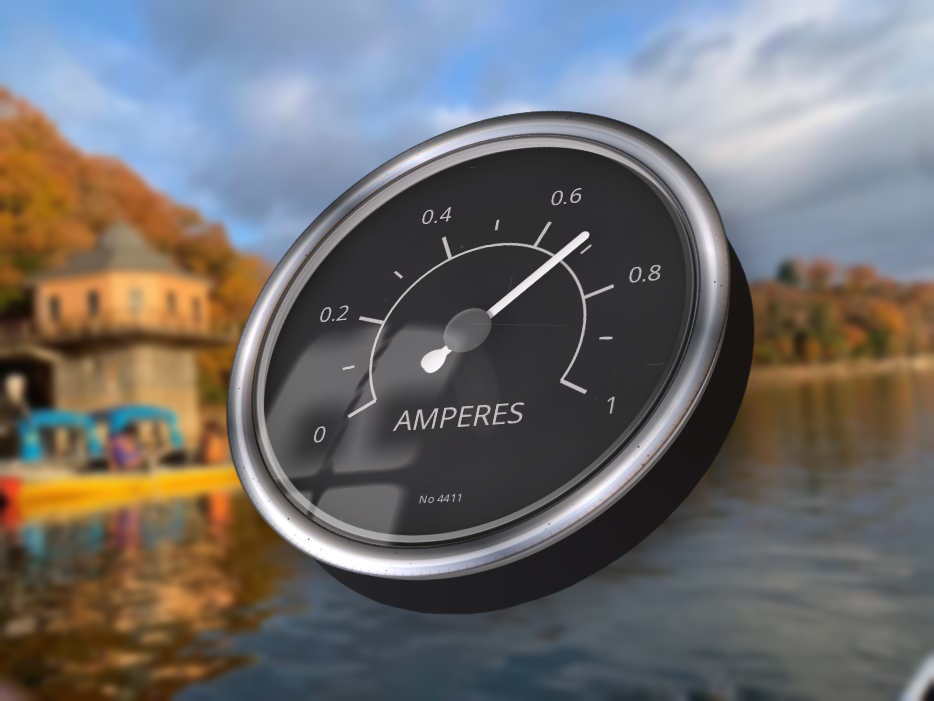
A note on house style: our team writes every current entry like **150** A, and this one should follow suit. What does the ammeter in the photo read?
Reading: **0.7** A
